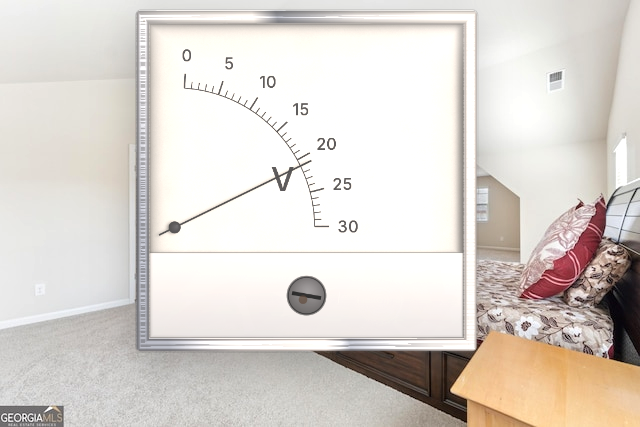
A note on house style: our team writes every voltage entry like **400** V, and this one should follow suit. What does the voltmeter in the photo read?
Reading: **21** V
